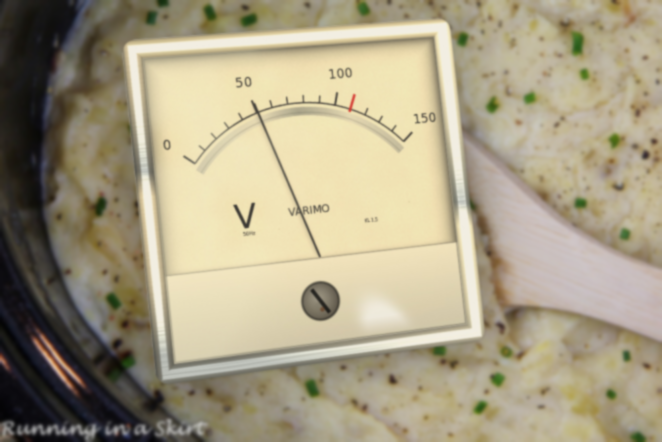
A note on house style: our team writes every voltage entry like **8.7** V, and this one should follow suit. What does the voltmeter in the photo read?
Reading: **50** V
